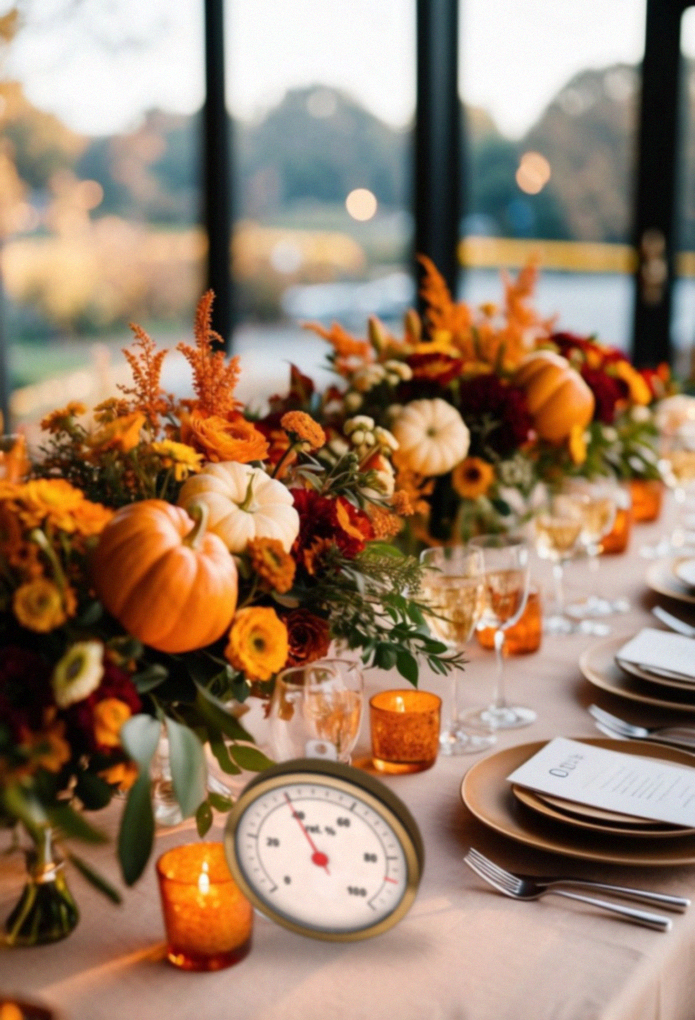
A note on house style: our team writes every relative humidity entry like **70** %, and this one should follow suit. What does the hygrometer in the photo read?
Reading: **40** %
